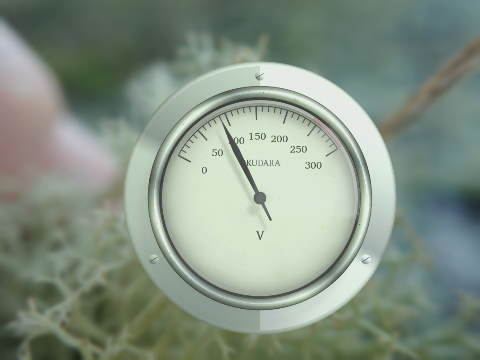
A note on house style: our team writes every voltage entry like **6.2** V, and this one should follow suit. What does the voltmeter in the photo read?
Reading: **90** V
